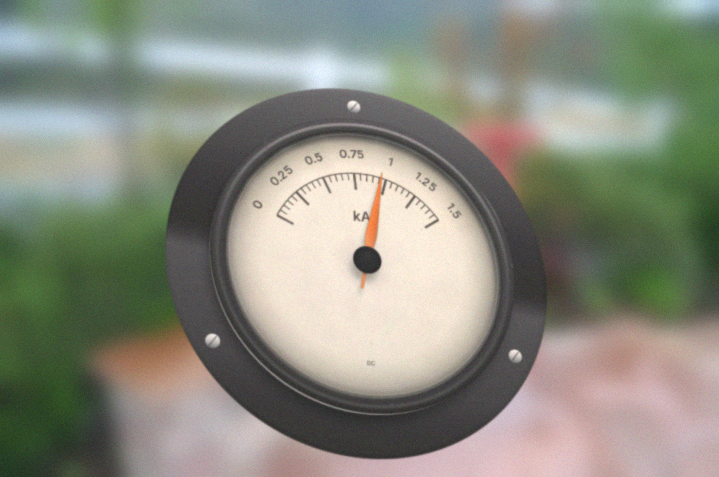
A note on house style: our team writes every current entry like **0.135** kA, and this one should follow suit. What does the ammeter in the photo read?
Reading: **0.95** kA
